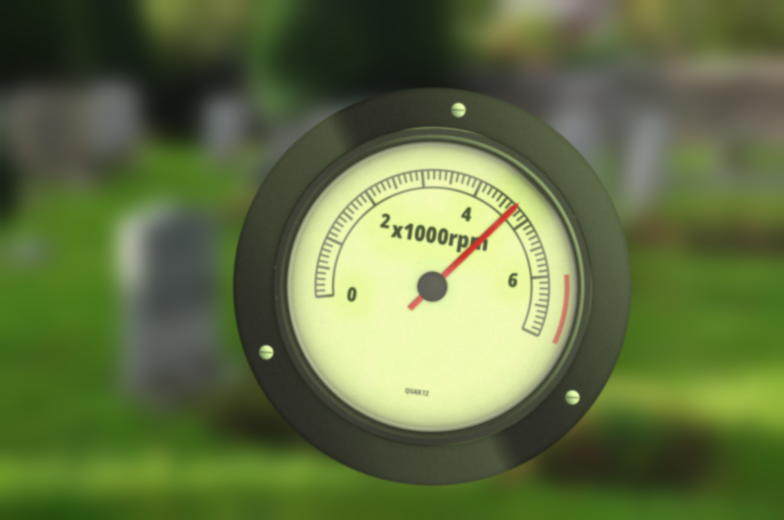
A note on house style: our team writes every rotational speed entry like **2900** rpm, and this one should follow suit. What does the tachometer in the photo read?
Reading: **4700** rpm
